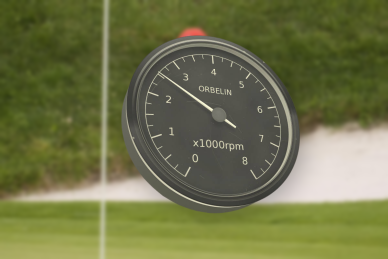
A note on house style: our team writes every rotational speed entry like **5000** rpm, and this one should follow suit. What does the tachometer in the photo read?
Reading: **2500** rpm
